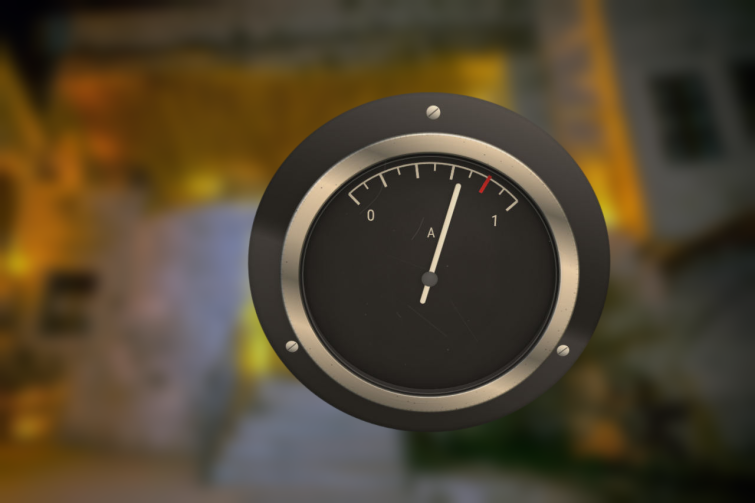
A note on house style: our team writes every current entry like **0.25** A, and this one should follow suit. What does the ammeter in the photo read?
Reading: **0.65** A
